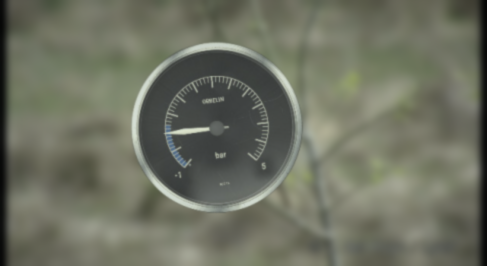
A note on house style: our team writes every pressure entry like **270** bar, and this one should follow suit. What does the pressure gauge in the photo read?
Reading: **0** bar
